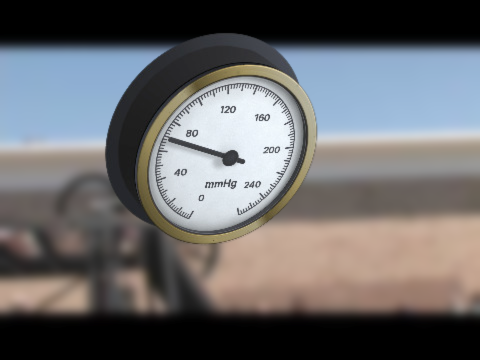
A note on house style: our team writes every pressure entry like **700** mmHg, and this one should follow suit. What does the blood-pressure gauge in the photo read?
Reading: **70** mmHg
